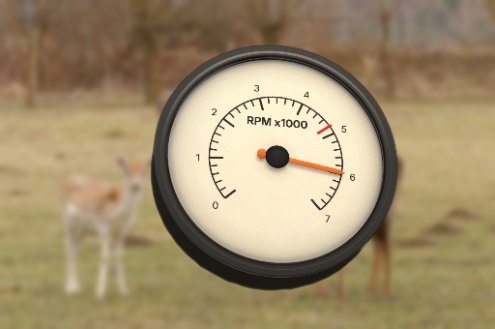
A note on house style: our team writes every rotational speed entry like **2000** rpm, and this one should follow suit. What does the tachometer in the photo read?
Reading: **6000** rpm
